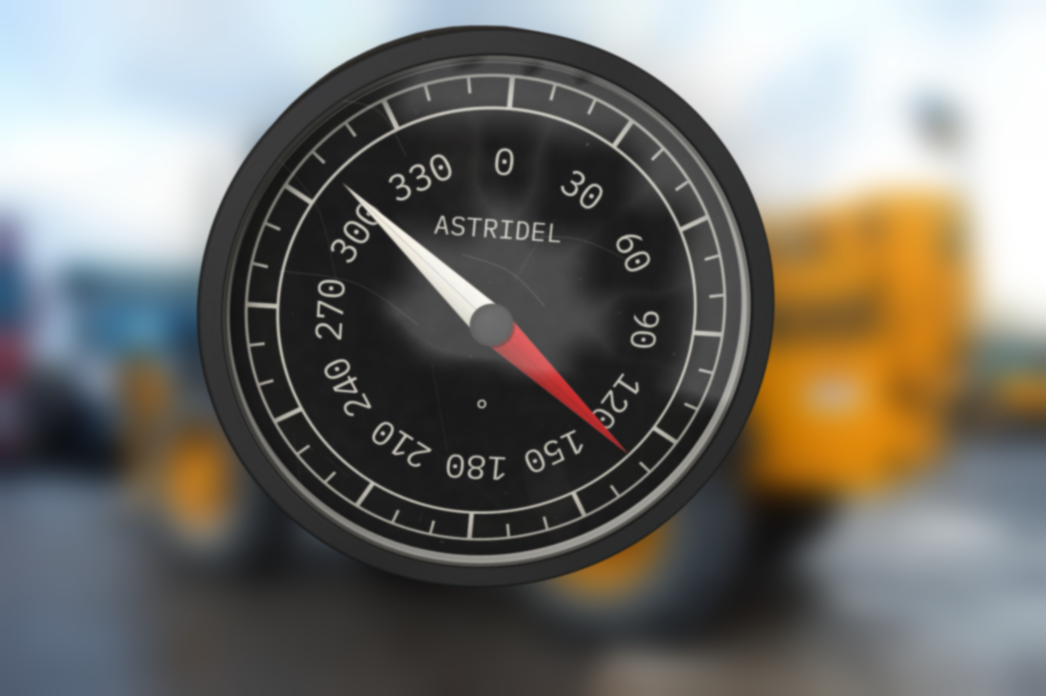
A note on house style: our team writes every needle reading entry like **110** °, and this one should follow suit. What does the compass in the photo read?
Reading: **130** °
